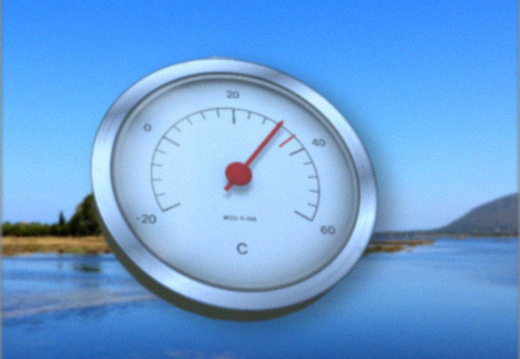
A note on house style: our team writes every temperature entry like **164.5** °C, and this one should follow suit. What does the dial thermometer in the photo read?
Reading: **32** °C
